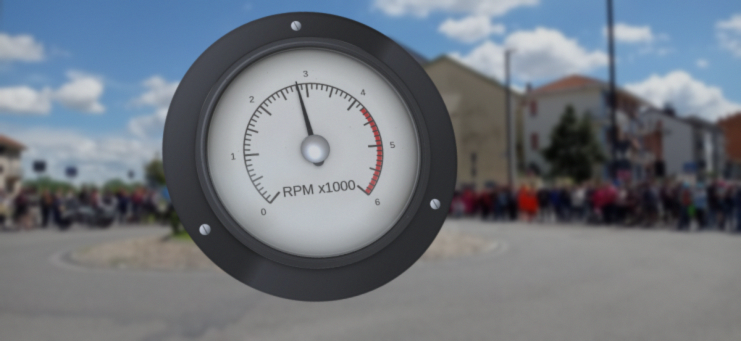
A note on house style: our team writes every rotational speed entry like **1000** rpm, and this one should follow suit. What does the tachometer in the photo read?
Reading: **2800** rpm
